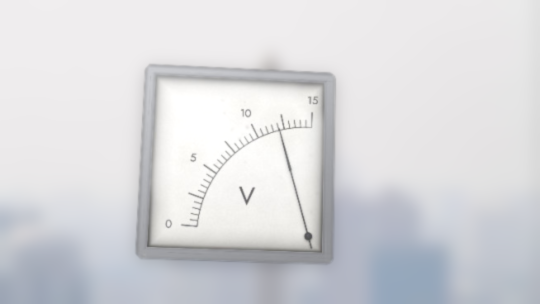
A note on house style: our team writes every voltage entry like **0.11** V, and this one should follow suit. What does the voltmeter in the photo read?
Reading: **12** V
